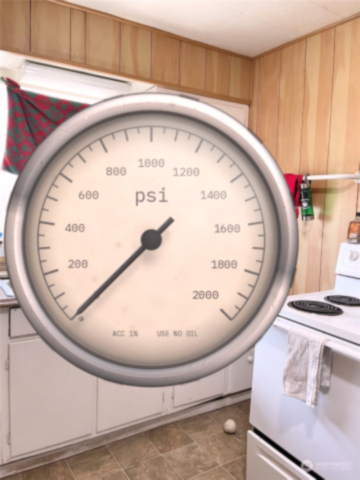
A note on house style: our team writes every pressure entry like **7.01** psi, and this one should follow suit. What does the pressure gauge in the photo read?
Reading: **0** psi
